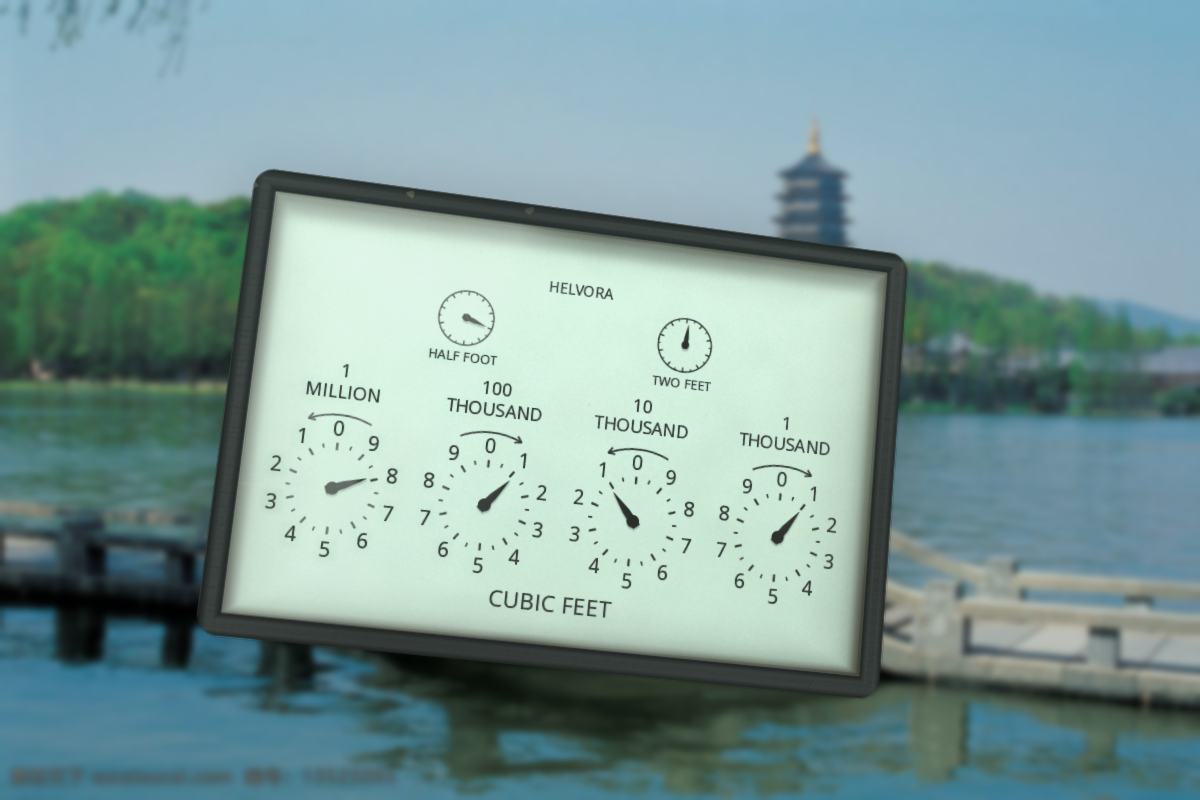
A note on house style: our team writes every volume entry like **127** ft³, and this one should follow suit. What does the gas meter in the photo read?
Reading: **811100** ft³
